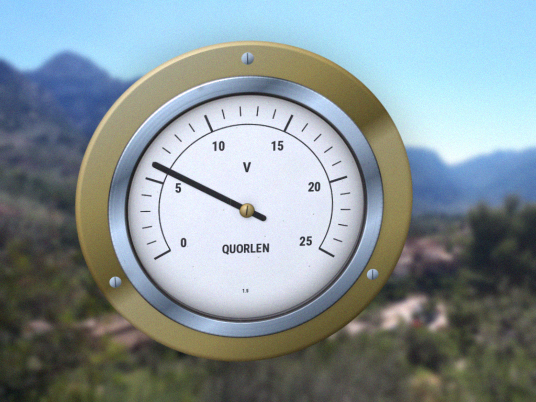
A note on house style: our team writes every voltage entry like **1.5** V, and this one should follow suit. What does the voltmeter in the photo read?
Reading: **6** V
